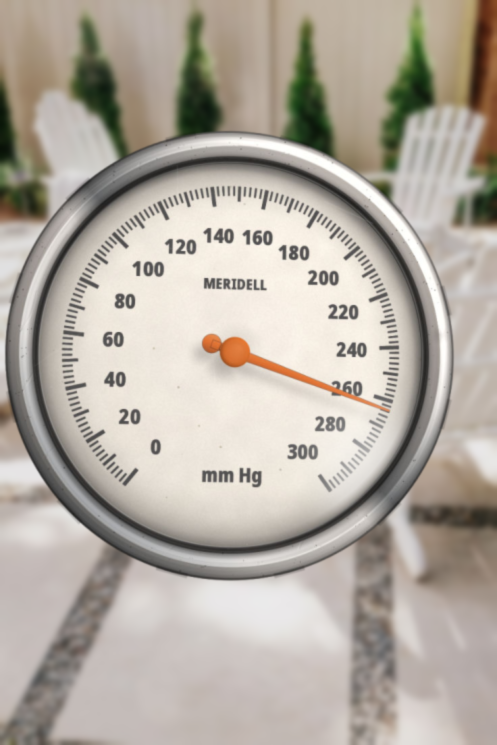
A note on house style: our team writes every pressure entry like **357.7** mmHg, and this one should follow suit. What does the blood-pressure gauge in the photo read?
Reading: **264** mmHg
